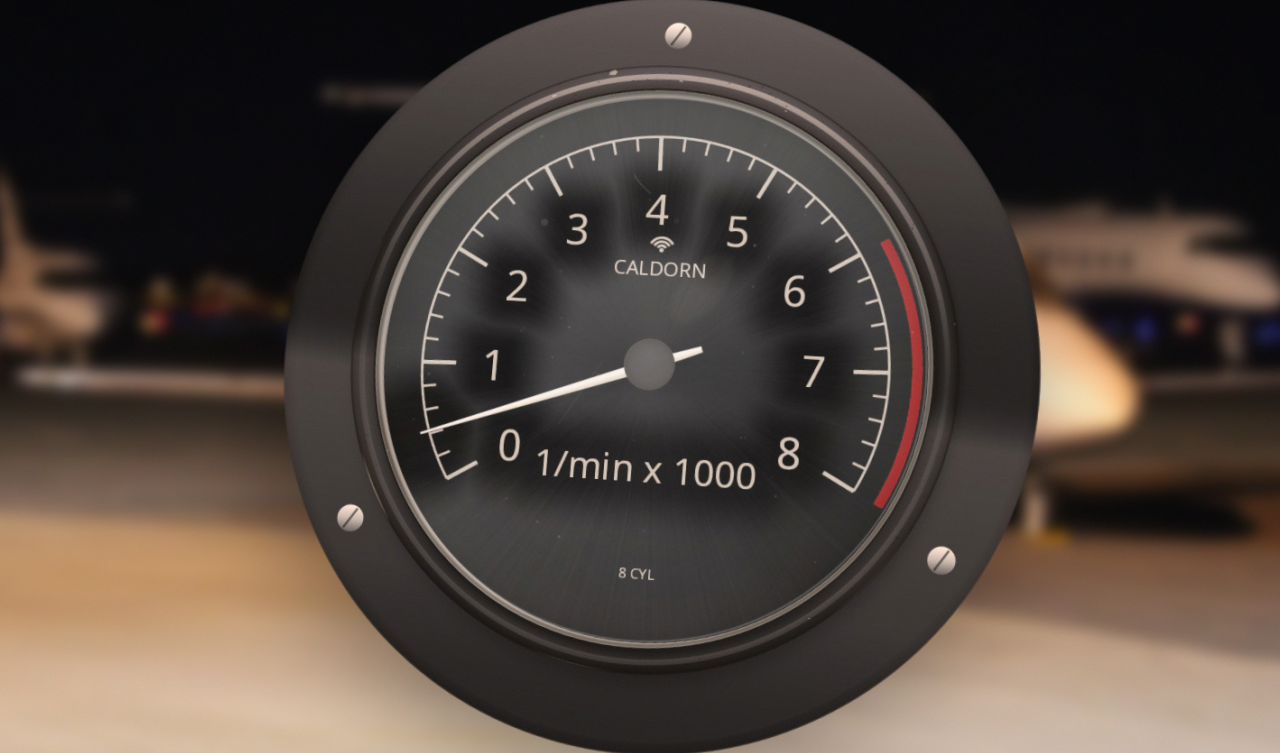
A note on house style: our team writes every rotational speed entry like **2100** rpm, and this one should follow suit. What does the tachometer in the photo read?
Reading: **400** rpm
